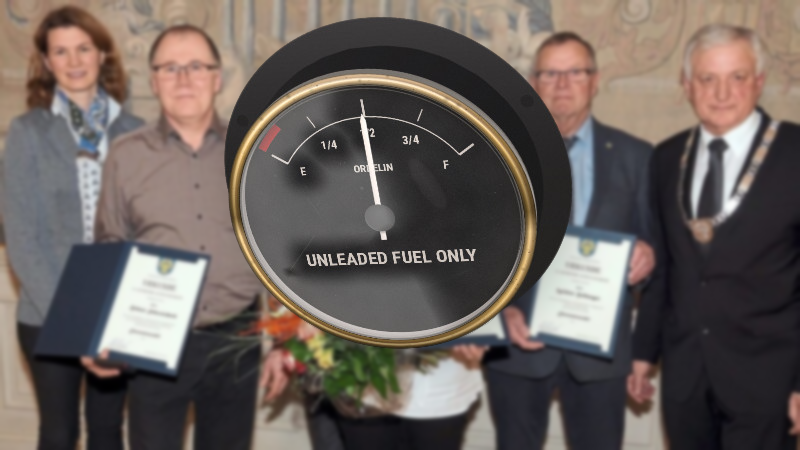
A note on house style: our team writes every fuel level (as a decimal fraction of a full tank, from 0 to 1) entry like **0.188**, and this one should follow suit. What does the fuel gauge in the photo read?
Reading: **0.5**
